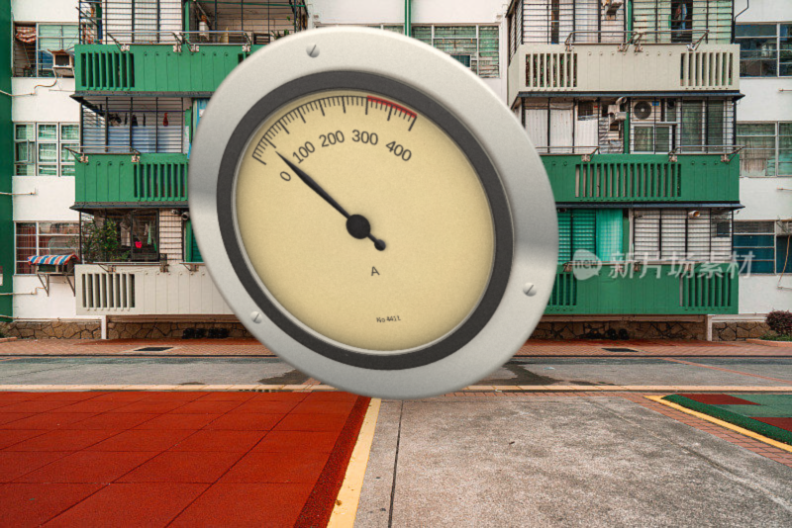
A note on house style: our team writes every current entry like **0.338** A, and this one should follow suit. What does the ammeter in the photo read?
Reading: **50** A
